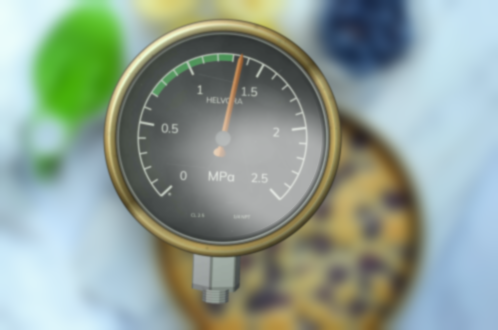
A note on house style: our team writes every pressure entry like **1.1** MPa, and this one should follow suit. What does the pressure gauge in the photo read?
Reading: **1.35** MPa
